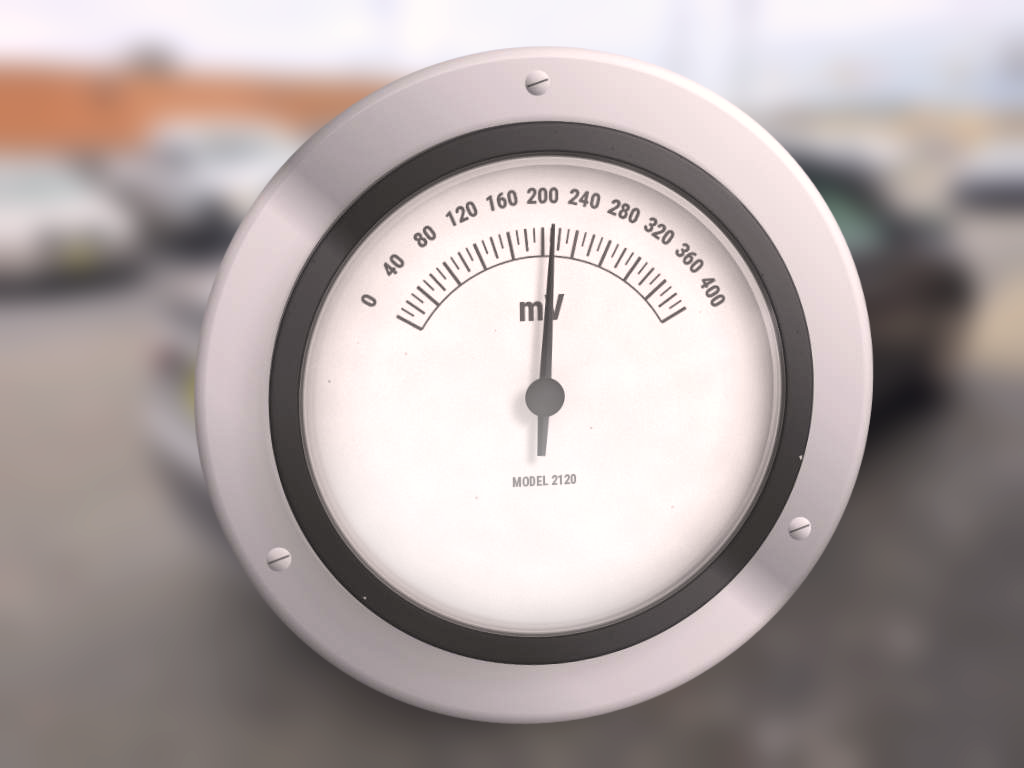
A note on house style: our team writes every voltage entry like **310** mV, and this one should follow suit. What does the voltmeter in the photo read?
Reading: **210** mV
